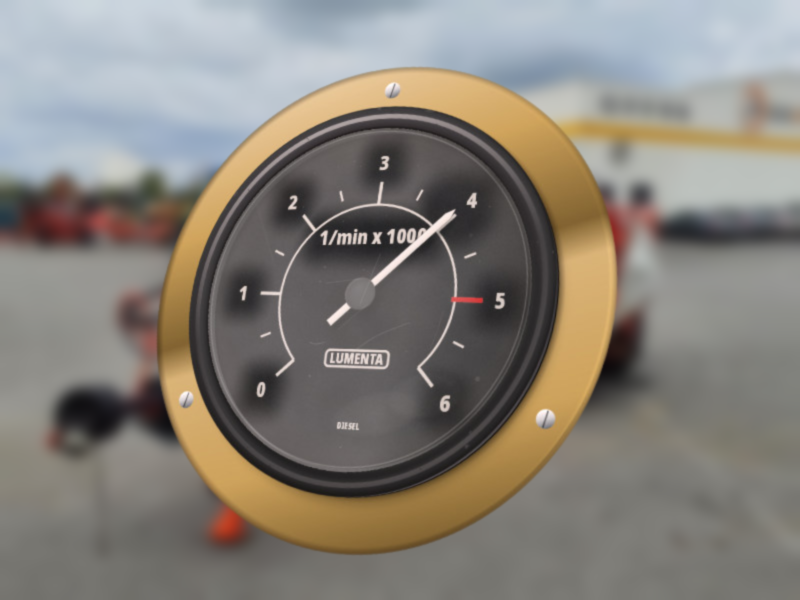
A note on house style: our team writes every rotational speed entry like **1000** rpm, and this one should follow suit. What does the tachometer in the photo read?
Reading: **4000** rpm
